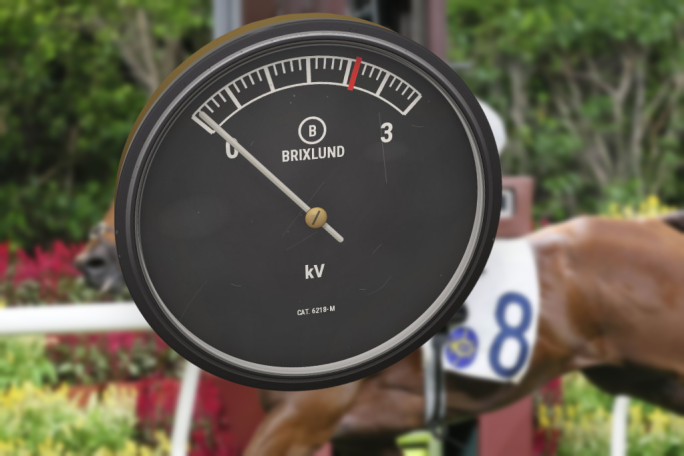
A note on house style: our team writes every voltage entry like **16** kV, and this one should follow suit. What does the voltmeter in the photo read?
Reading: **0.1** kV
